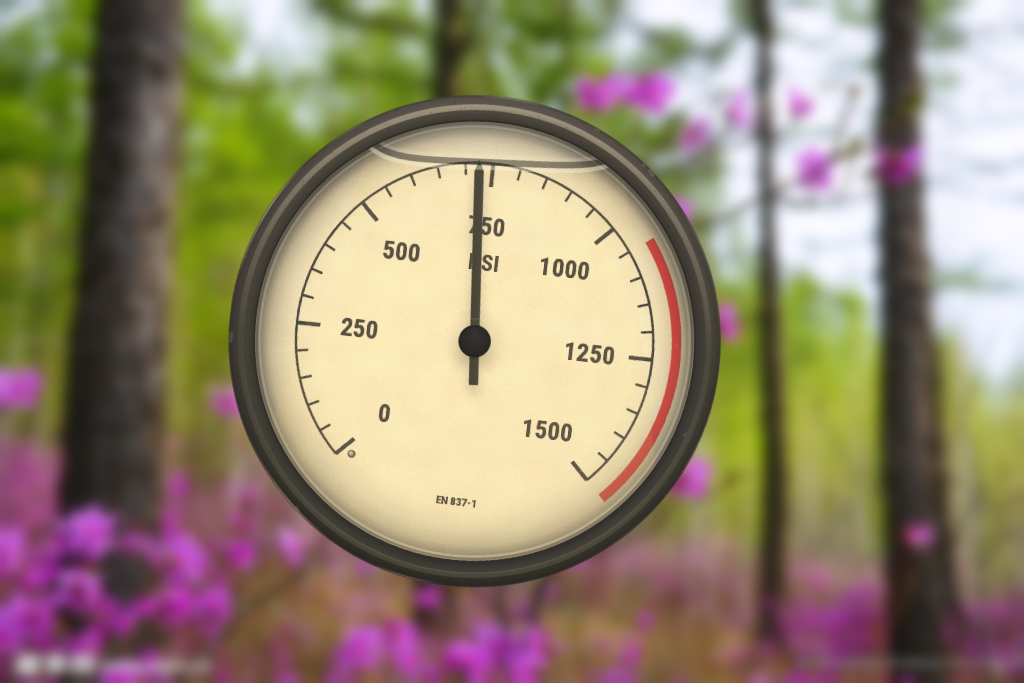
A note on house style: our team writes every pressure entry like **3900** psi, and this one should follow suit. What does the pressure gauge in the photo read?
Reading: **725** psi
